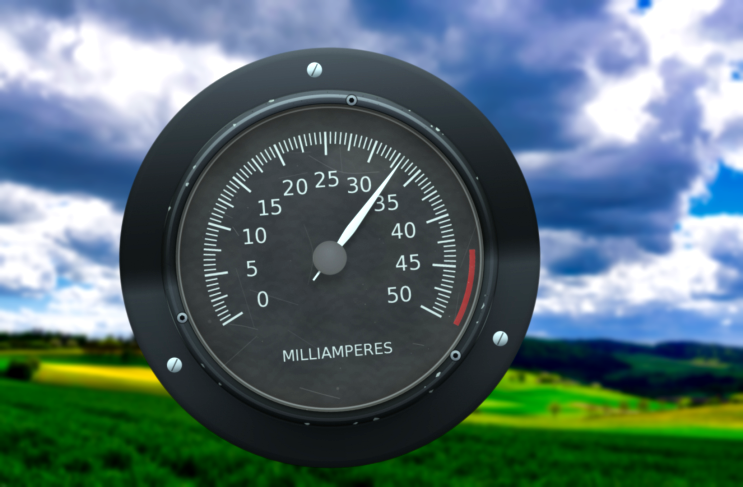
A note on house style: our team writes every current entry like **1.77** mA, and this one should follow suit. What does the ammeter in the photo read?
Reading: **33** mA
